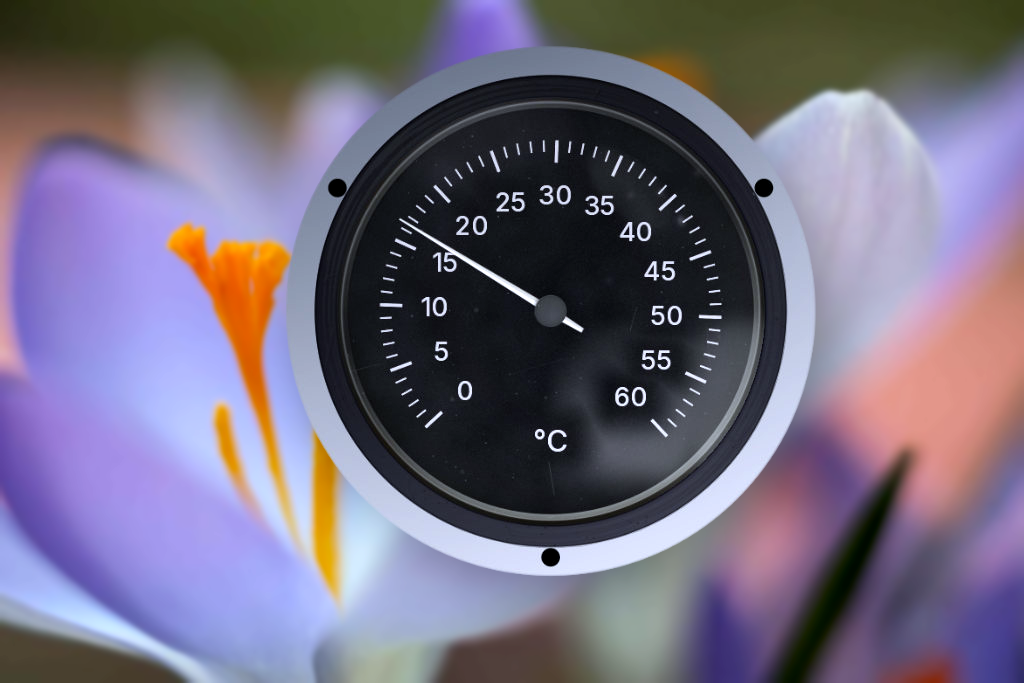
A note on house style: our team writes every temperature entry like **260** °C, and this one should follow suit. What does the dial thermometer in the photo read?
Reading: **16.5** °C
